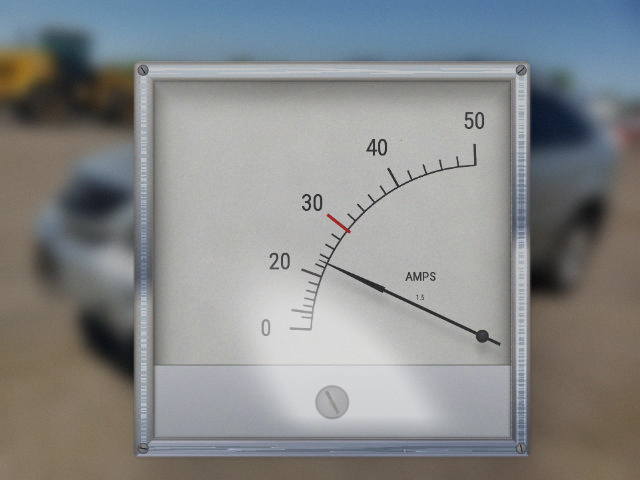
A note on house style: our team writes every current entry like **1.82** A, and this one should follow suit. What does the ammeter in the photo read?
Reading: **23** A
